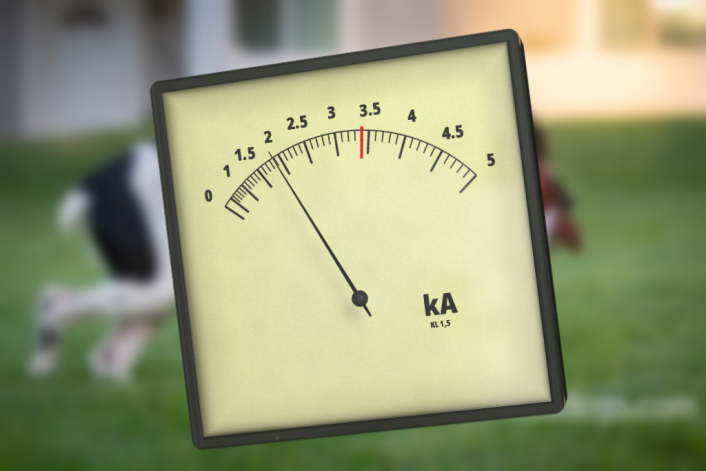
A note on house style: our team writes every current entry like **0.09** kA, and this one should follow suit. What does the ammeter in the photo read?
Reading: **1.9** kA
